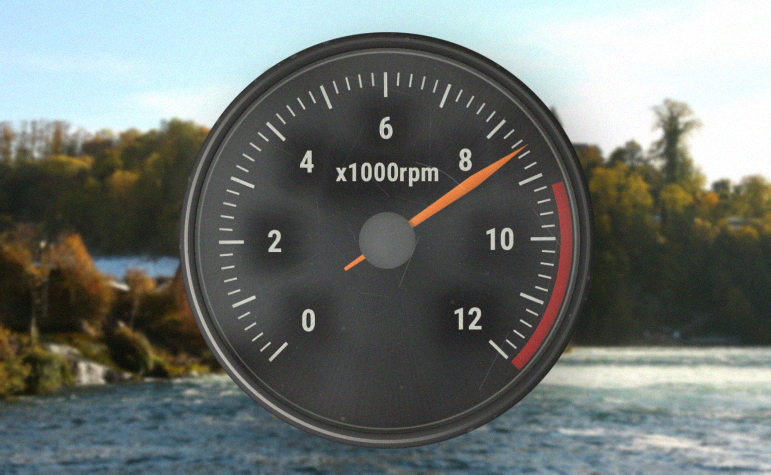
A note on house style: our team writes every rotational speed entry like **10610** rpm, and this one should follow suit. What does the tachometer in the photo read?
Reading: **8500** rpm
